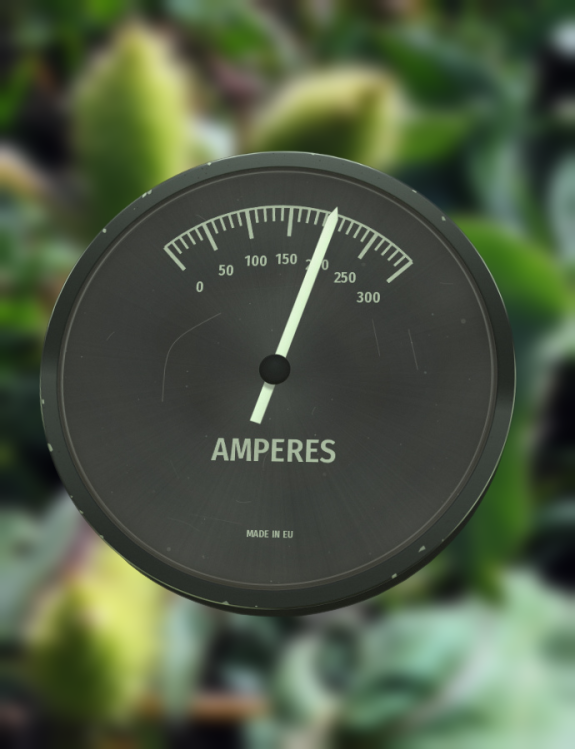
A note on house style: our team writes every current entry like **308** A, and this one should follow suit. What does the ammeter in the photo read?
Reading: **200** A
